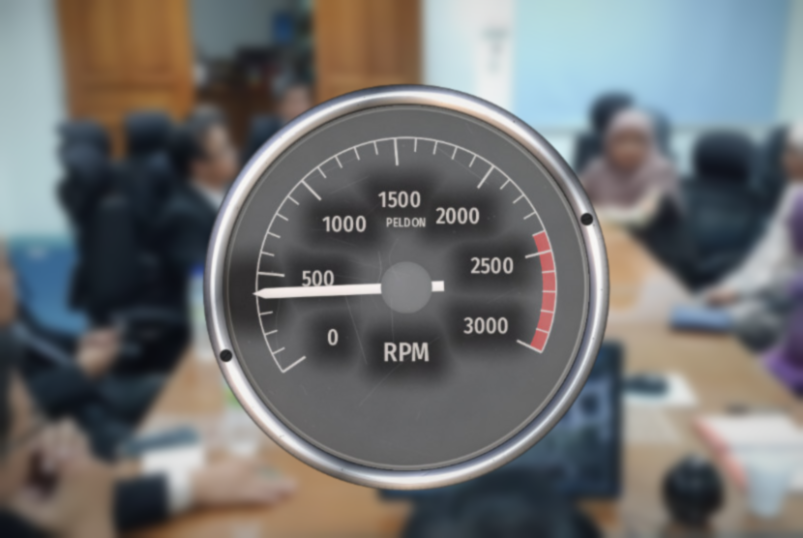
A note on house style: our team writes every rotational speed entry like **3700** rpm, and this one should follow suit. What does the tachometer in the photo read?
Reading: **400** rpm
